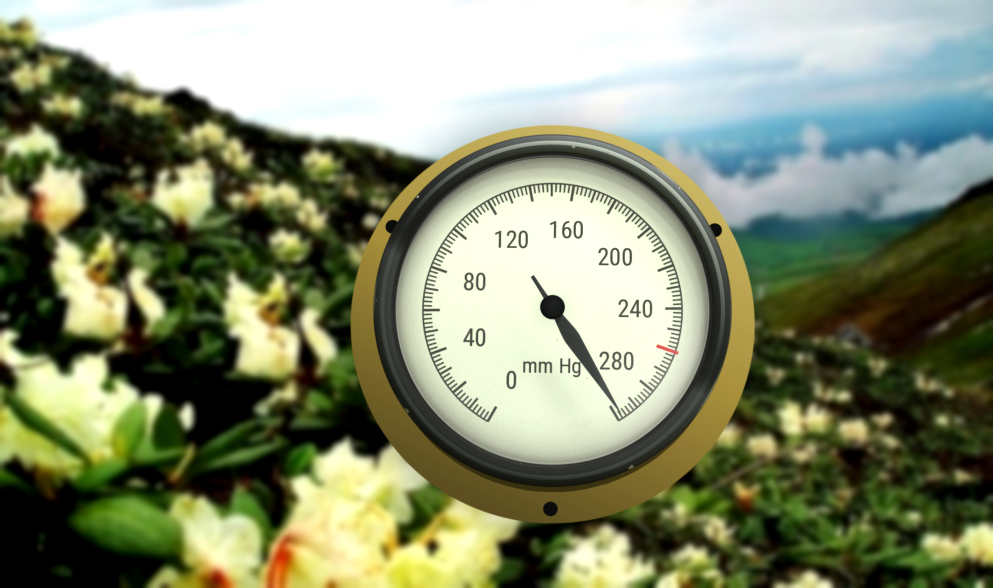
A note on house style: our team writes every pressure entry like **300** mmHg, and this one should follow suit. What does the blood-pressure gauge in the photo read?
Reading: **298** mmHg
